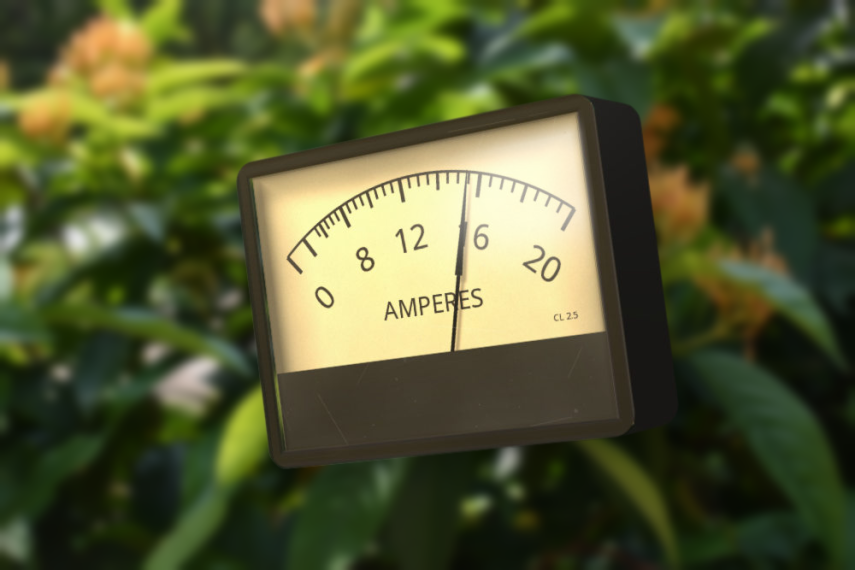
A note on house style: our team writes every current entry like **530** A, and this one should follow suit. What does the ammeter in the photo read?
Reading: **15.5** A
